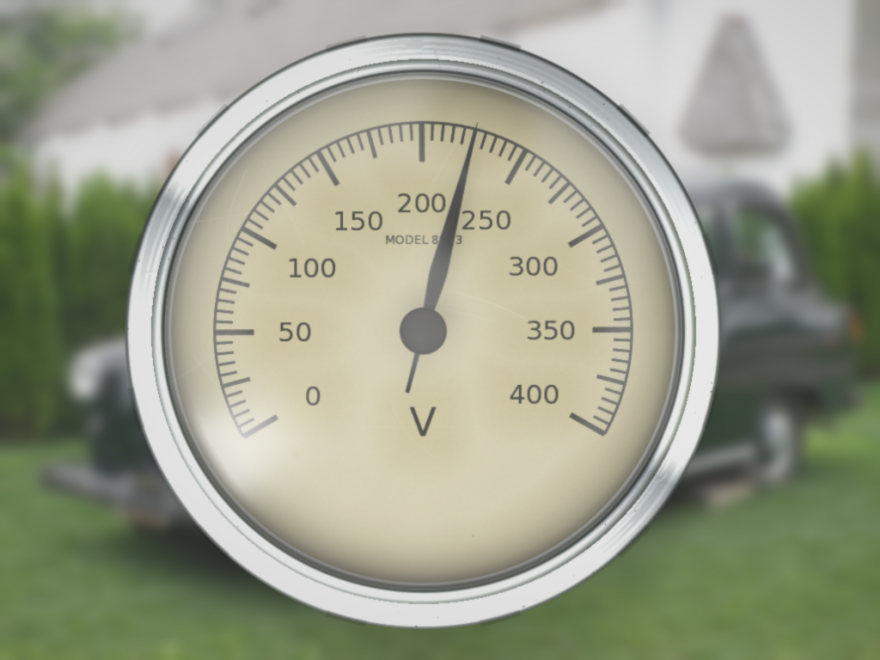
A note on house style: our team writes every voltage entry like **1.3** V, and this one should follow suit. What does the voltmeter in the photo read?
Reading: **225** V
